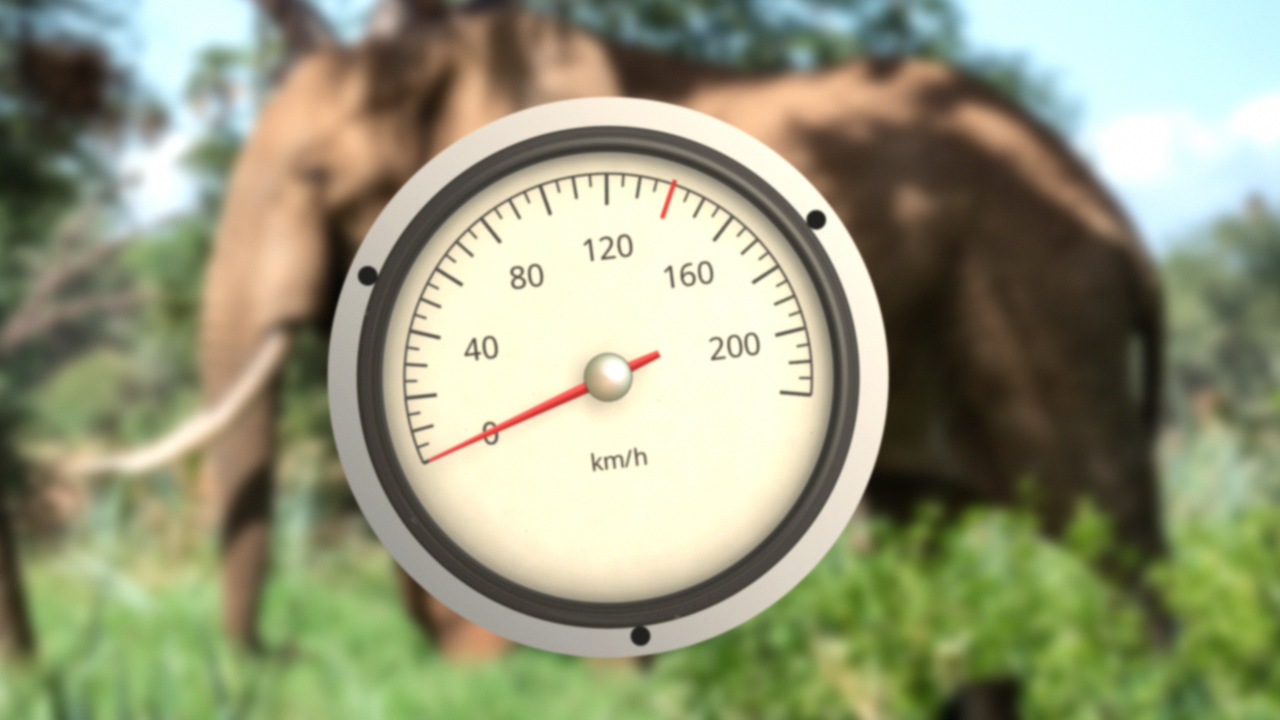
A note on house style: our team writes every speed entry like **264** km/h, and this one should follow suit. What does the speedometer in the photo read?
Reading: **0** km/h
